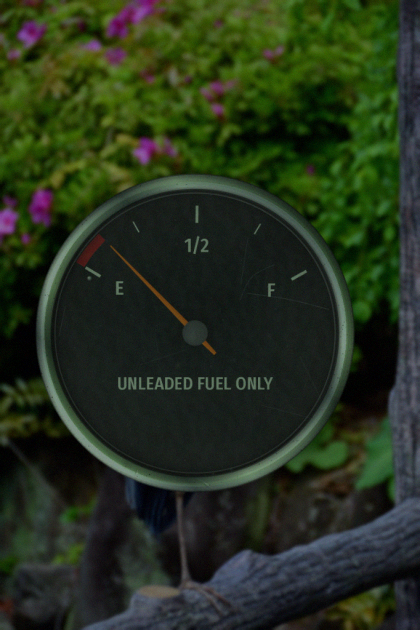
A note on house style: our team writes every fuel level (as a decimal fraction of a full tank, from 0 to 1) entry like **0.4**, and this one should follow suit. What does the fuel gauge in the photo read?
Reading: **0.125**
